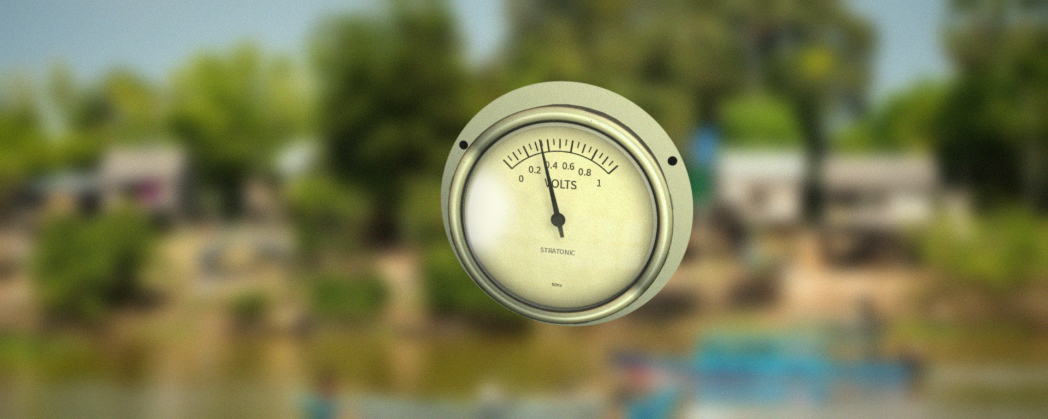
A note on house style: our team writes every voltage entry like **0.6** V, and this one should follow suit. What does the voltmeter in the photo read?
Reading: **0.35** V
